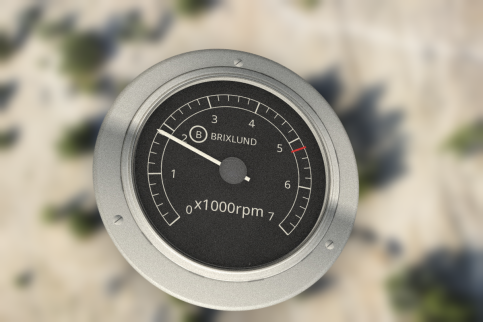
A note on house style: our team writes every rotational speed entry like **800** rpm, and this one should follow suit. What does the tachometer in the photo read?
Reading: **1800** rpm
